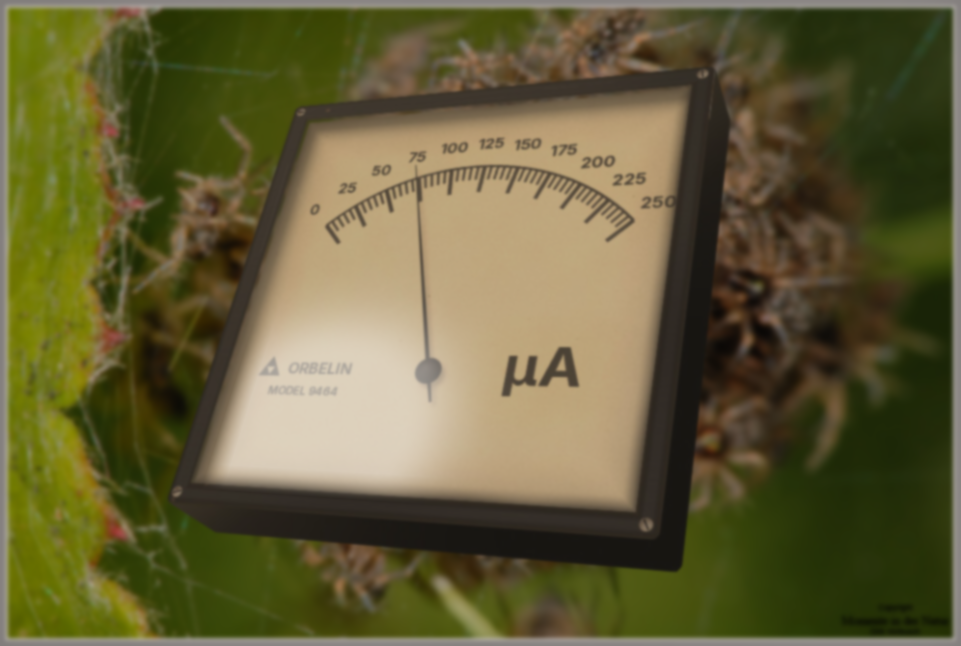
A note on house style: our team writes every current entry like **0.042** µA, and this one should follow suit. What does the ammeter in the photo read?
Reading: **75** µA
